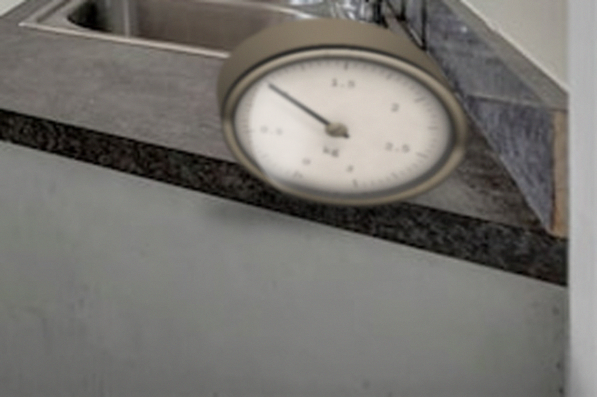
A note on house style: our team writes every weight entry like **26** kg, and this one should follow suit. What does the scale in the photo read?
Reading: **1** kg
